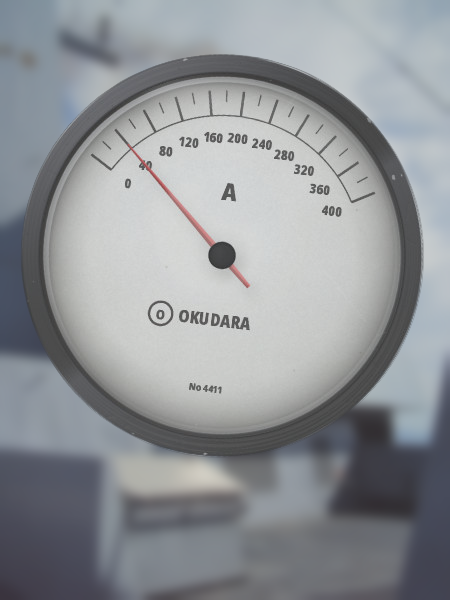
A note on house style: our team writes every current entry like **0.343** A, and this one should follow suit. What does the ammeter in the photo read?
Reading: **40** A
